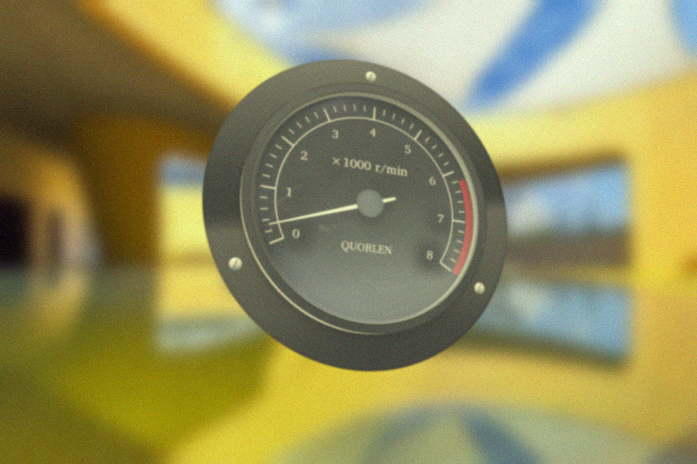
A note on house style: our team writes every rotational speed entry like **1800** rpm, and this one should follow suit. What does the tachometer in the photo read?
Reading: **300** rpm
